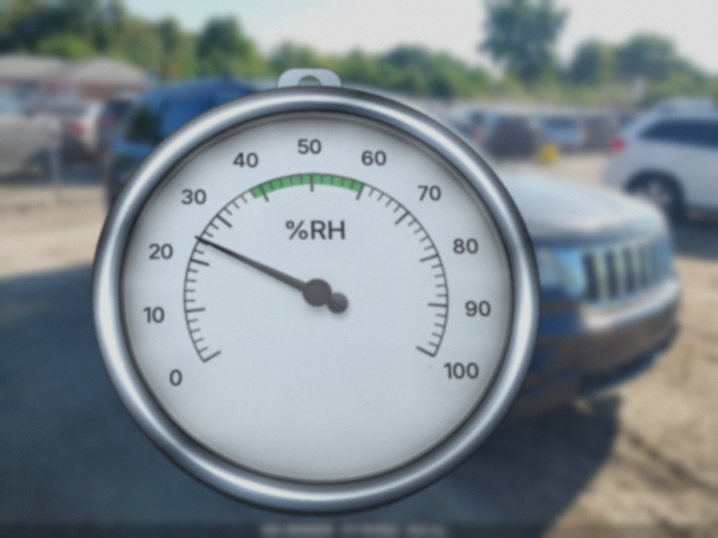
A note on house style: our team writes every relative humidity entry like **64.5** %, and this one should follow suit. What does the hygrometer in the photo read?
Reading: **24** %
